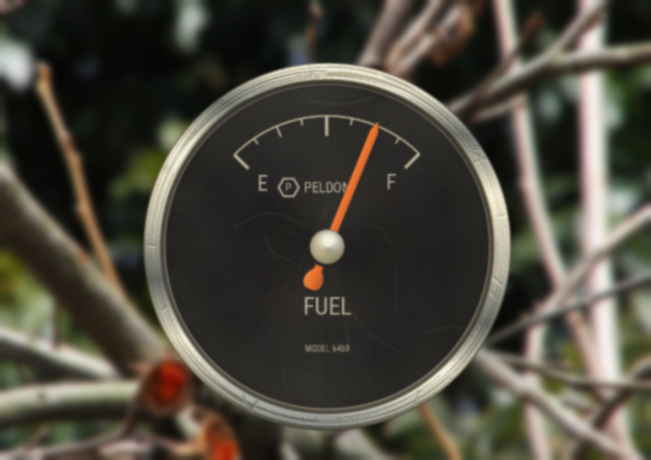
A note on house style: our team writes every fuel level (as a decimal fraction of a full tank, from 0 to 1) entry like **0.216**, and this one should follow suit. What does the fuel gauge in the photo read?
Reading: **0.75**
